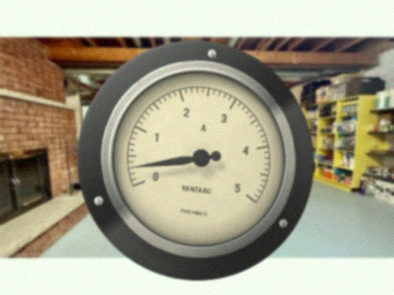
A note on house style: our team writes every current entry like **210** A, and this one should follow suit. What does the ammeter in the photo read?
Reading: **0.3** A
